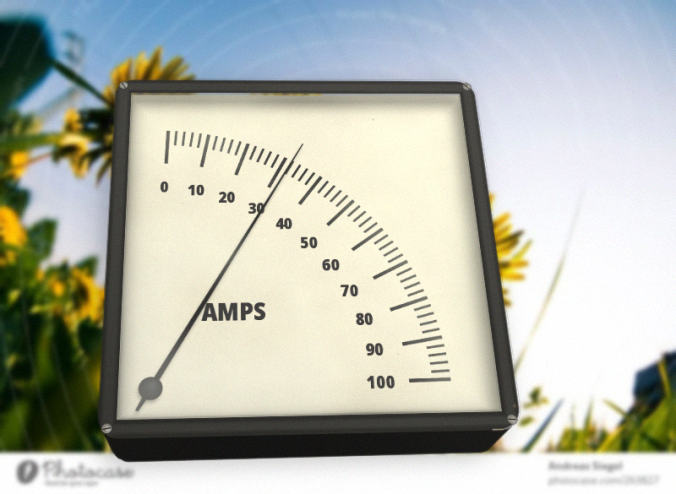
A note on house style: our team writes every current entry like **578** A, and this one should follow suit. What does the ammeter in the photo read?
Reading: **32** A
